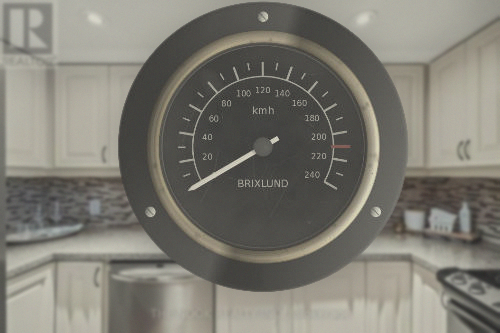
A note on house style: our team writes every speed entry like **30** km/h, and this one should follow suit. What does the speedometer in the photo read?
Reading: **0** km/h
